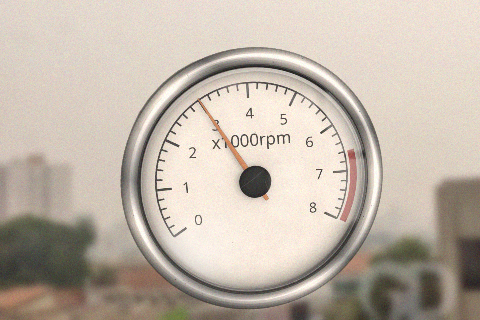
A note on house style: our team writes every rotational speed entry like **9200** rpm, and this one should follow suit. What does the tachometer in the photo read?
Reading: **3000** rpm
